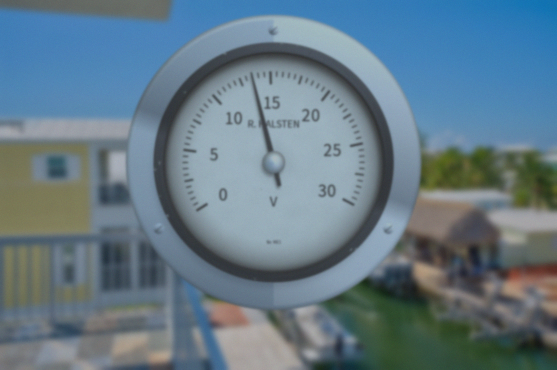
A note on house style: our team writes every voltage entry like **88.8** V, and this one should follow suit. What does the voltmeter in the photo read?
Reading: **13.5** V
